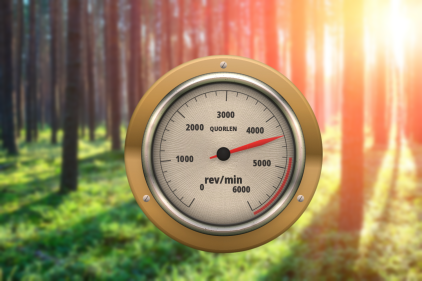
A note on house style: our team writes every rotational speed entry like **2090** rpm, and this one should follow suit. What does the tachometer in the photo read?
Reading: **4400** rpm
